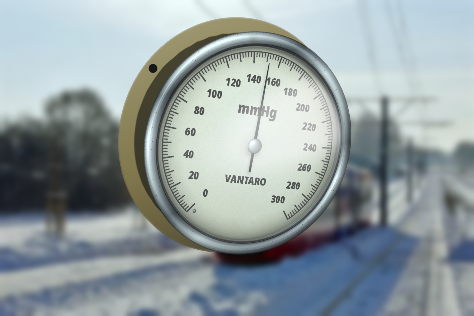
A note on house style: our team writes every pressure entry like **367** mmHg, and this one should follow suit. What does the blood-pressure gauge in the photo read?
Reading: **150** mmHg
